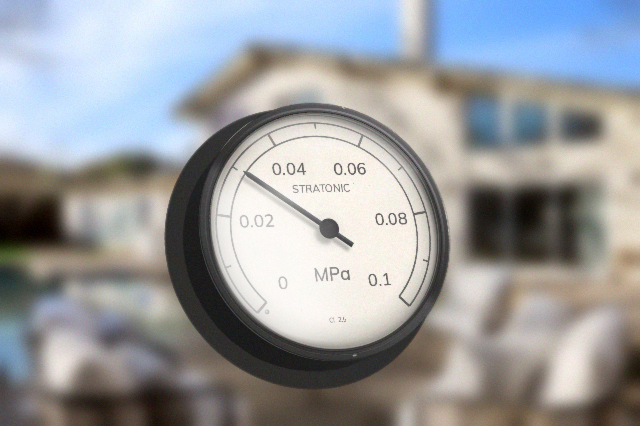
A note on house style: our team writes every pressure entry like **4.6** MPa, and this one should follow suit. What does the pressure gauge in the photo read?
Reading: **0.03** MPa
